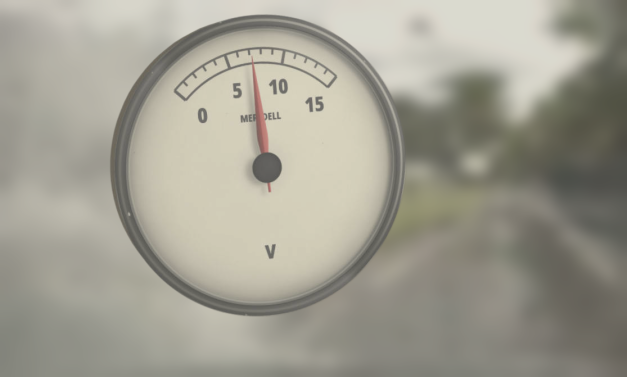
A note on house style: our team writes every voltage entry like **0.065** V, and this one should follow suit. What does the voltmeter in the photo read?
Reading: **7** V
